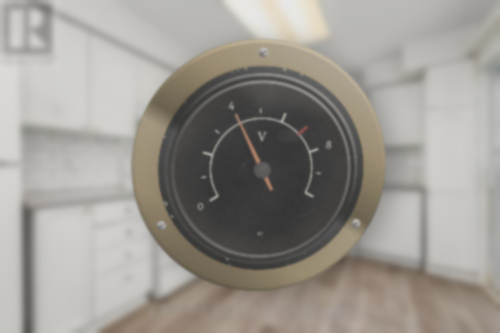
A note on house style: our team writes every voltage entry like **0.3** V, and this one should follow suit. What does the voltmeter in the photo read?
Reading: **4** V
